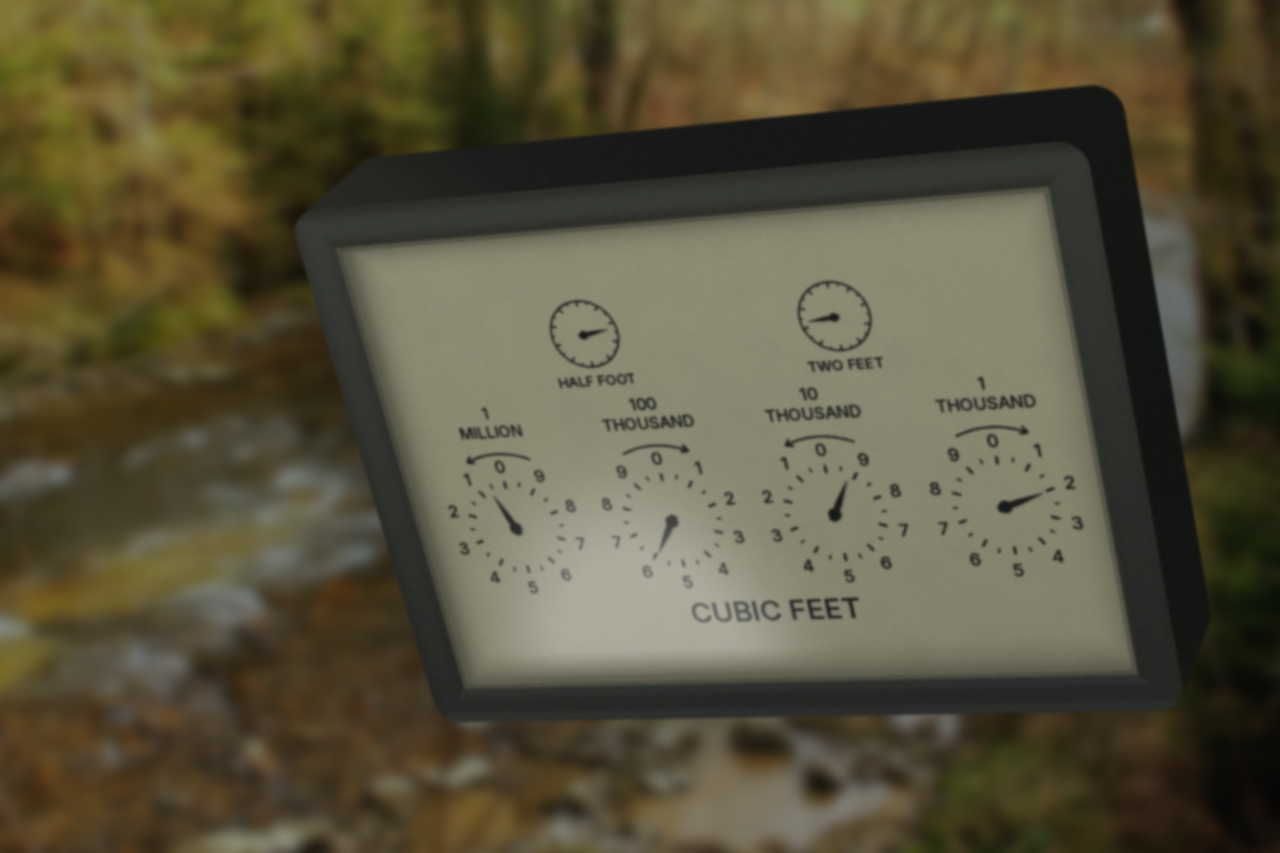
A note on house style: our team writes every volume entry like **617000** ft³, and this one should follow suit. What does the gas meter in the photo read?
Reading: **59200** ft³
